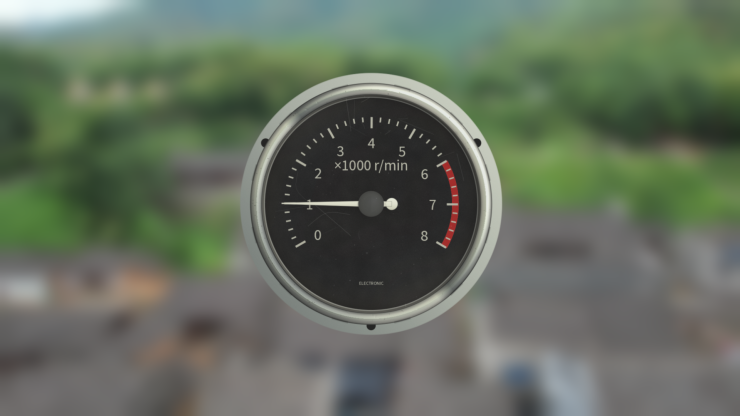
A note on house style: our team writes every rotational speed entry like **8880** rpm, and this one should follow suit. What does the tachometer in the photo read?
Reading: **1000** rpm
